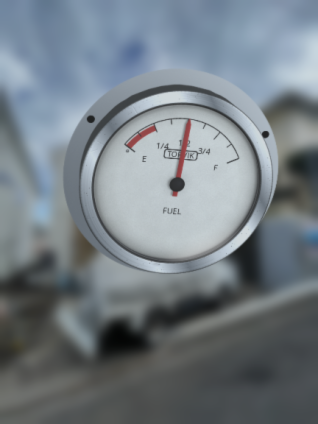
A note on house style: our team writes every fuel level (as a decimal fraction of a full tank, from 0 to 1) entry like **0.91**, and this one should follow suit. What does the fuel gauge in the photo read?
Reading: **0.5**
